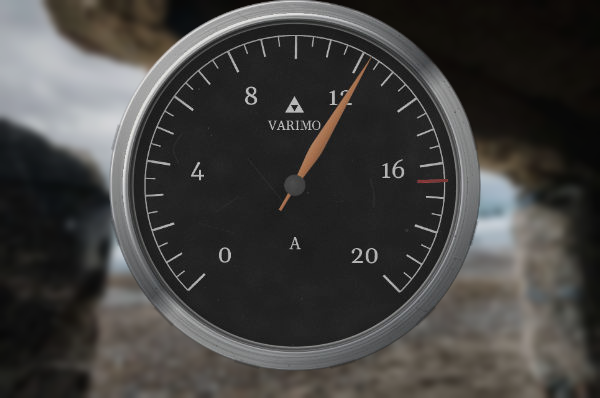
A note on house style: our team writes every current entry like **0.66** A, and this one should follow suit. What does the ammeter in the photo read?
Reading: **12.25** A
